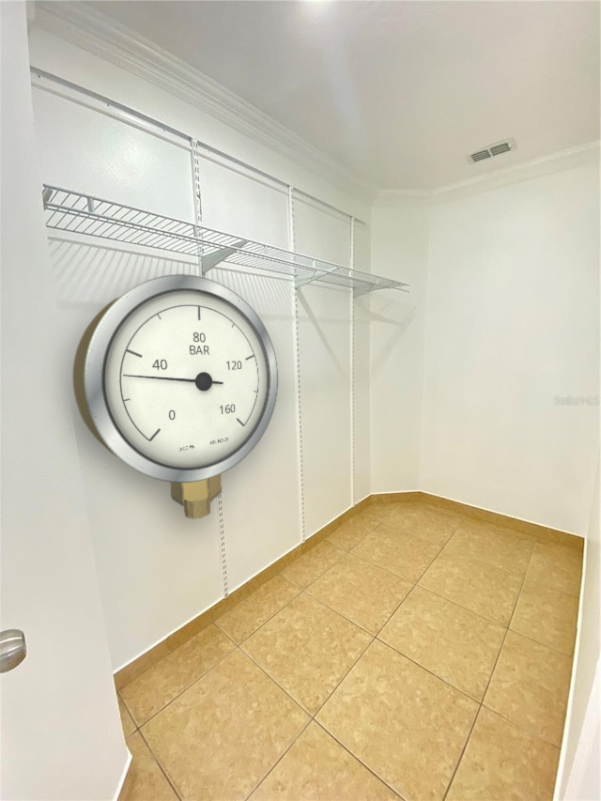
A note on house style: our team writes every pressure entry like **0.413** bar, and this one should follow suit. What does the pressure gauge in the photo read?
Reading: **30** bar
